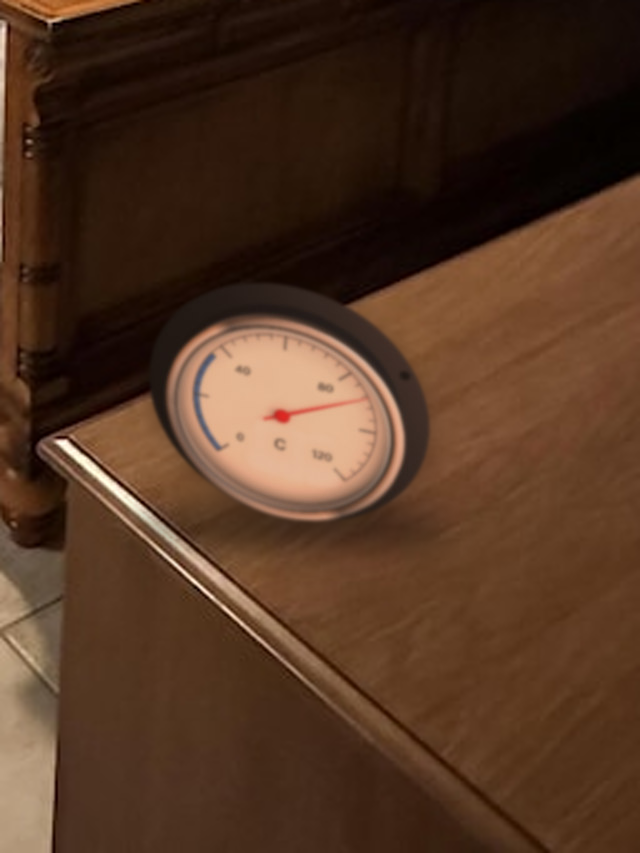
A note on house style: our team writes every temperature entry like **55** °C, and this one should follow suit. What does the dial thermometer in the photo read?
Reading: **88** °C
